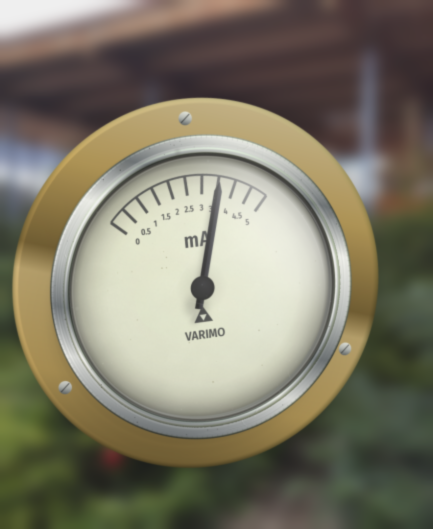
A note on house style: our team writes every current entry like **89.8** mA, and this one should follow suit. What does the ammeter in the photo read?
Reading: **3.5** mA
